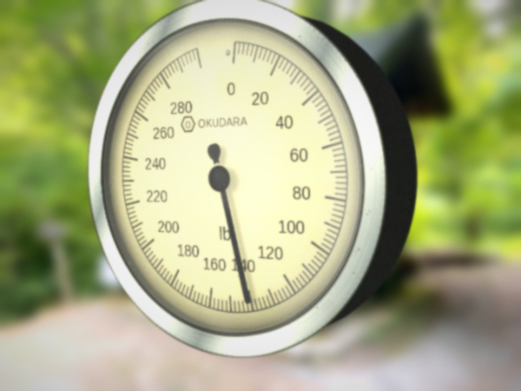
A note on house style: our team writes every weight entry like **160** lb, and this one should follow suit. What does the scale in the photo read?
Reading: **140** lb
